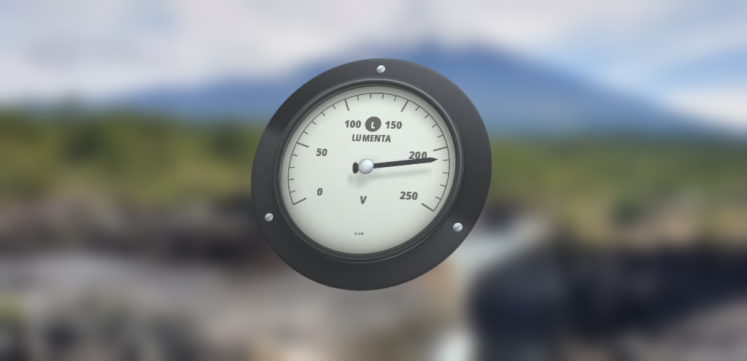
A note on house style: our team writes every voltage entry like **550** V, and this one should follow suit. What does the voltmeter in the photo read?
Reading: **210** V
